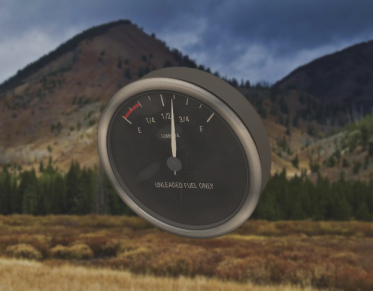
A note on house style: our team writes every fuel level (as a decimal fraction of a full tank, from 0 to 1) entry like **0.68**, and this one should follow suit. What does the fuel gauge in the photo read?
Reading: **0.625**
